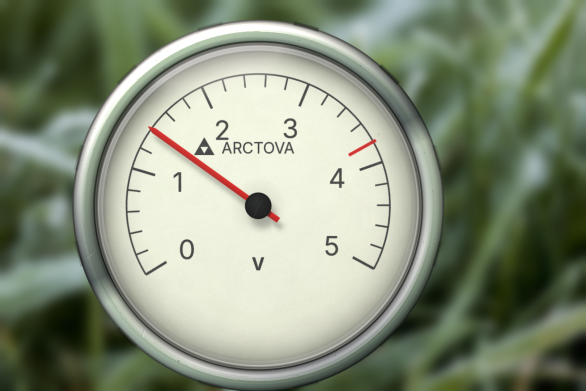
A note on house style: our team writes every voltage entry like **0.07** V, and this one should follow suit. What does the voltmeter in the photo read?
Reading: **1.4** V
